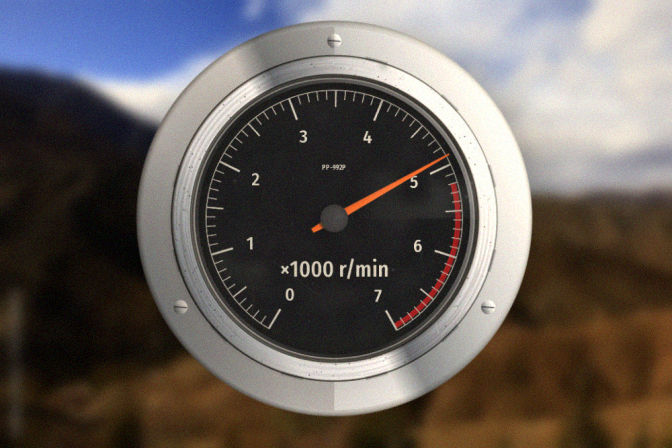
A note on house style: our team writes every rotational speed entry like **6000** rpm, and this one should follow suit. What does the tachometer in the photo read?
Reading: **4900** rpm
